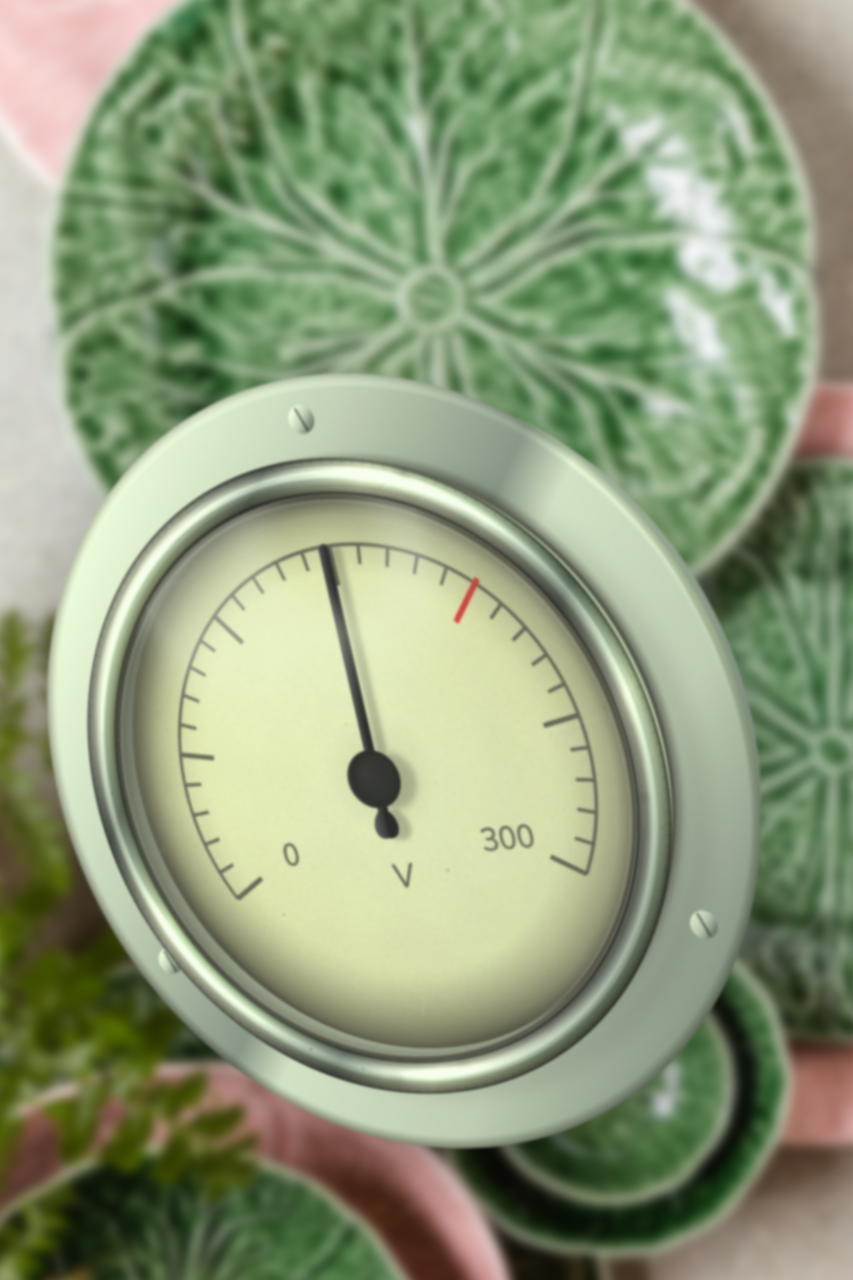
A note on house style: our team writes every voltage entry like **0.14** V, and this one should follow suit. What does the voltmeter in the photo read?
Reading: **150** V
